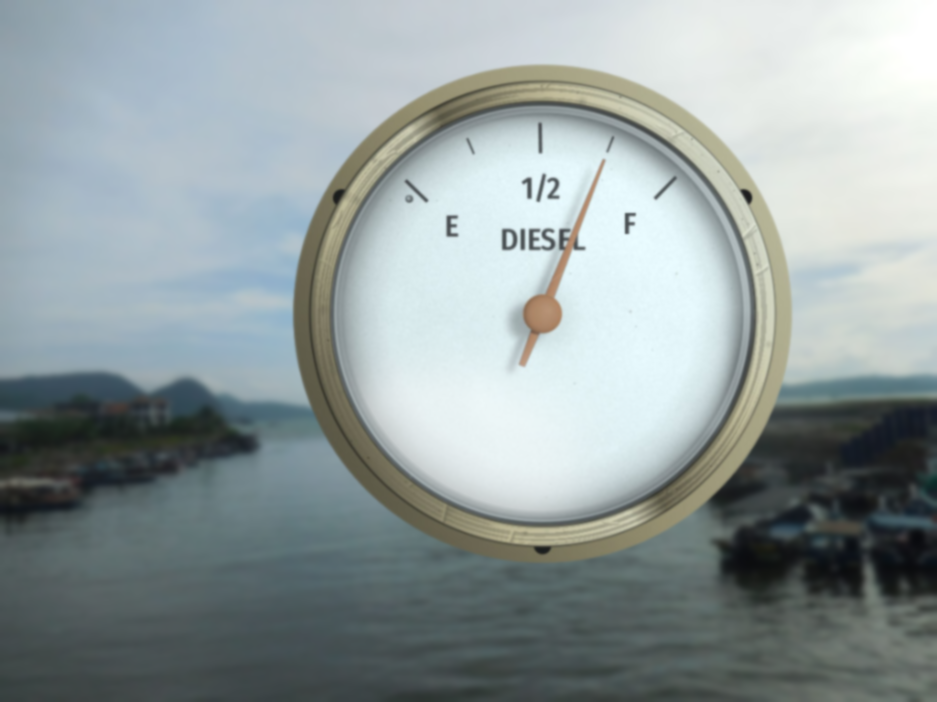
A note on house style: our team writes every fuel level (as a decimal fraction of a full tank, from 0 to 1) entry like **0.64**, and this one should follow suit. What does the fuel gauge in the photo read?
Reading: **0.75**
